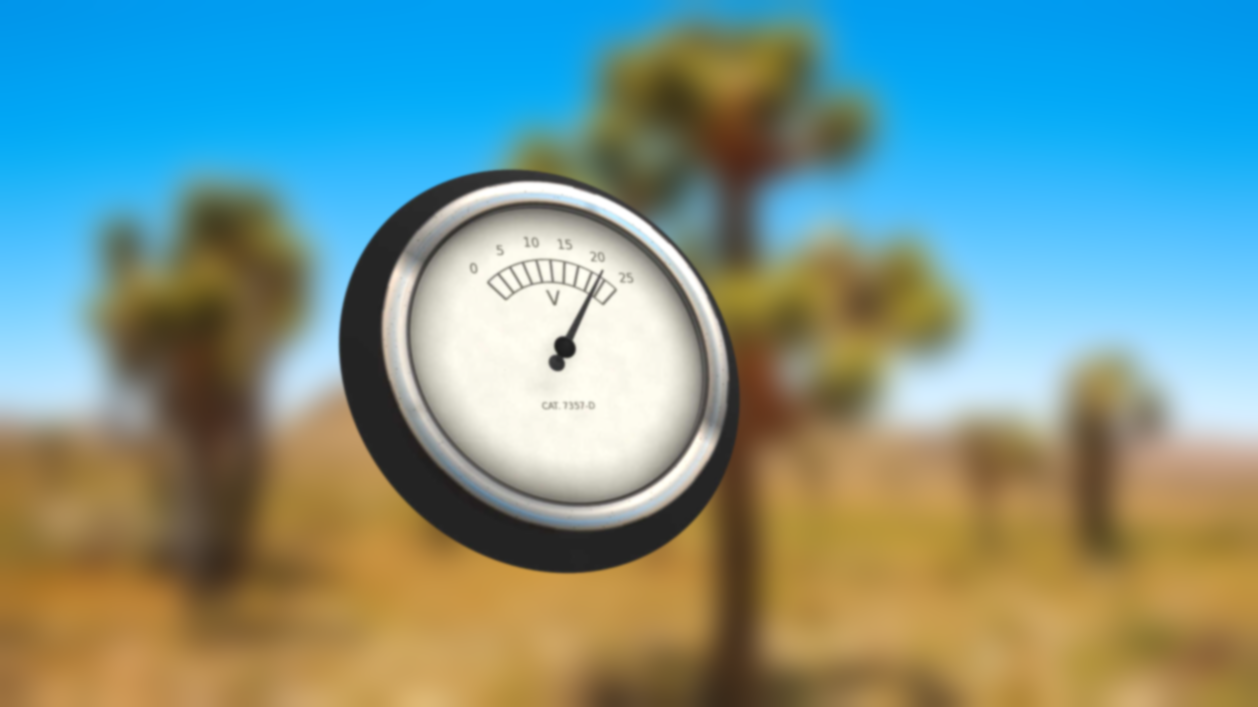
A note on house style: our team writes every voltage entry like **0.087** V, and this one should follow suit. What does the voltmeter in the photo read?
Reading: **21.25** V
